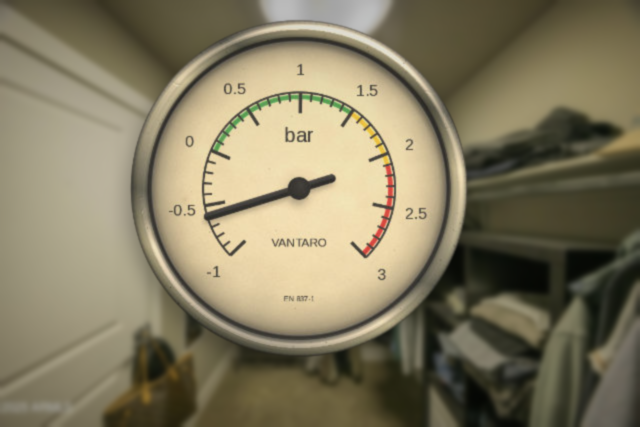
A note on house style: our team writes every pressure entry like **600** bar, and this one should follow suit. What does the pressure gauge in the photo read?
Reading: **-0.6** bar
